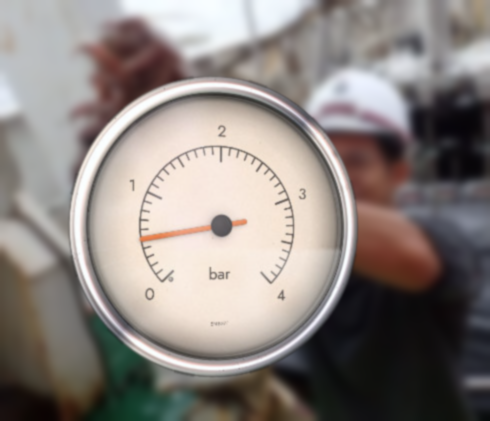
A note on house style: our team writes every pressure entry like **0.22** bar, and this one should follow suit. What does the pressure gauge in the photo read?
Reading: **0.5** bar
